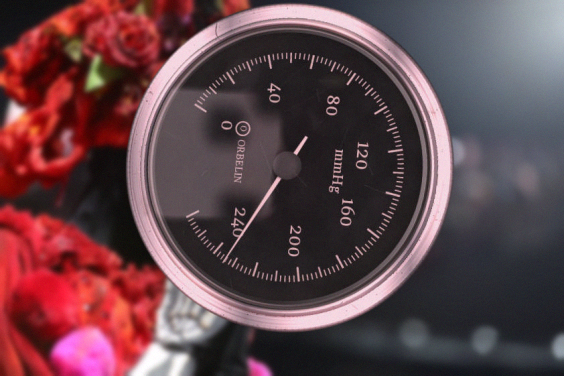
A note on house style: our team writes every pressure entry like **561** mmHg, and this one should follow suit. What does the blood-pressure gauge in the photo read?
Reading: **234** mmHg
